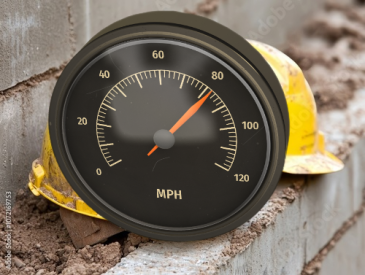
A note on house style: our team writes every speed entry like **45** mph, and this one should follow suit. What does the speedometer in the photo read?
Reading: **82** mph
